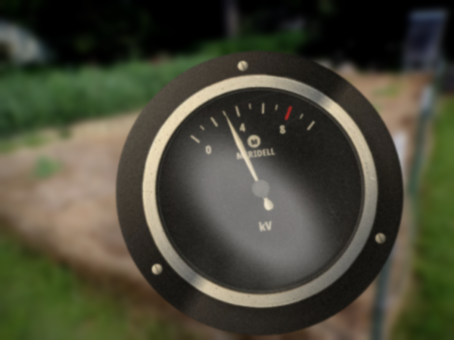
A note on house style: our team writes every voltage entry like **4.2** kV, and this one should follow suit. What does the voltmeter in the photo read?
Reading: **3** kV
